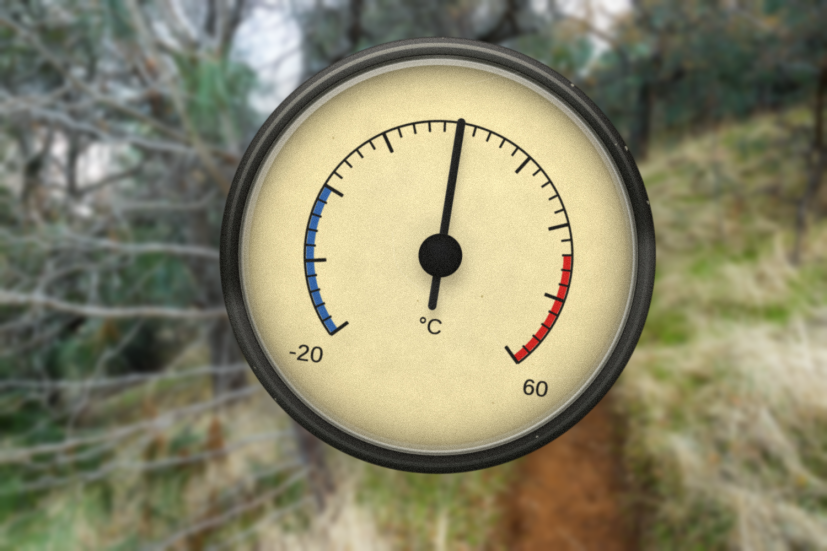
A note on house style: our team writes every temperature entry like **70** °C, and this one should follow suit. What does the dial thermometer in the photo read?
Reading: **20** °C
